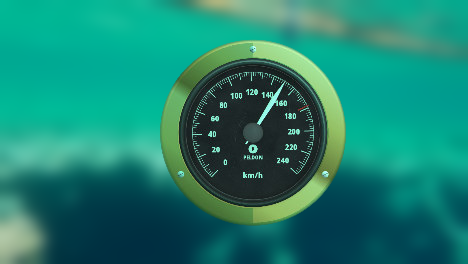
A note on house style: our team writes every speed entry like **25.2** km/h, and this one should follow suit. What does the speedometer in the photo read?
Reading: **150** km/h
